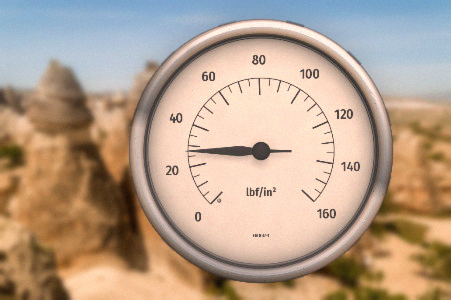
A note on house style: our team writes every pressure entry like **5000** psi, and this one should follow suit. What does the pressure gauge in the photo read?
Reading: **27.5** psi
